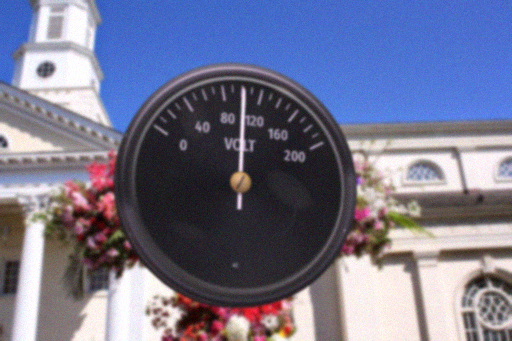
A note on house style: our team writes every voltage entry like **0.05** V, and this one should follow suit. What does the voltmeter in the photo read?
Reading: **100** V
